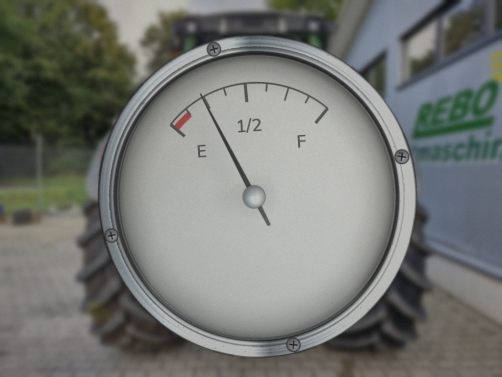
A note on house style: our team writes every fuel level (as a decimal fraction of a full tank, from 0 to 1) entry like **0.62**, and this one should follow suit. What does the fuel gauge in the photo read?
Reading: **0.25**
